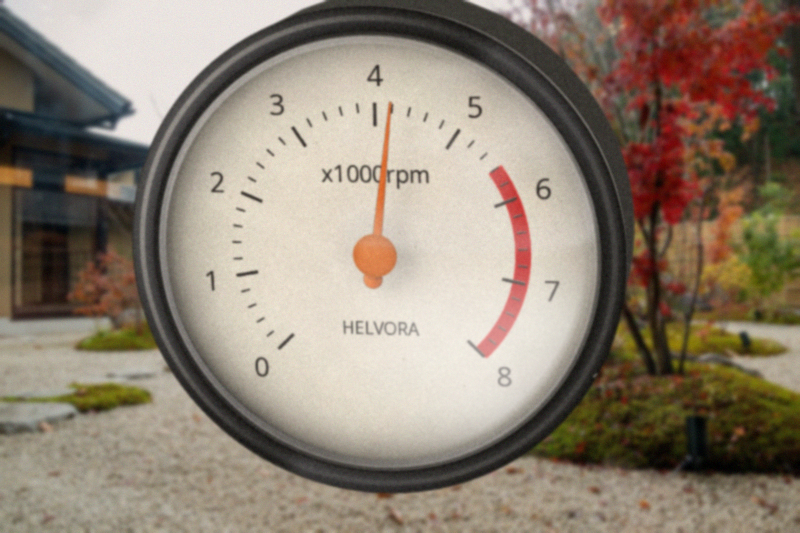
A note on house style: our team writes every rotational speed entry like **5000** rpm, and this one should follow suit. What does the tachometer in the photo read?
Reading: **4200** rpm
